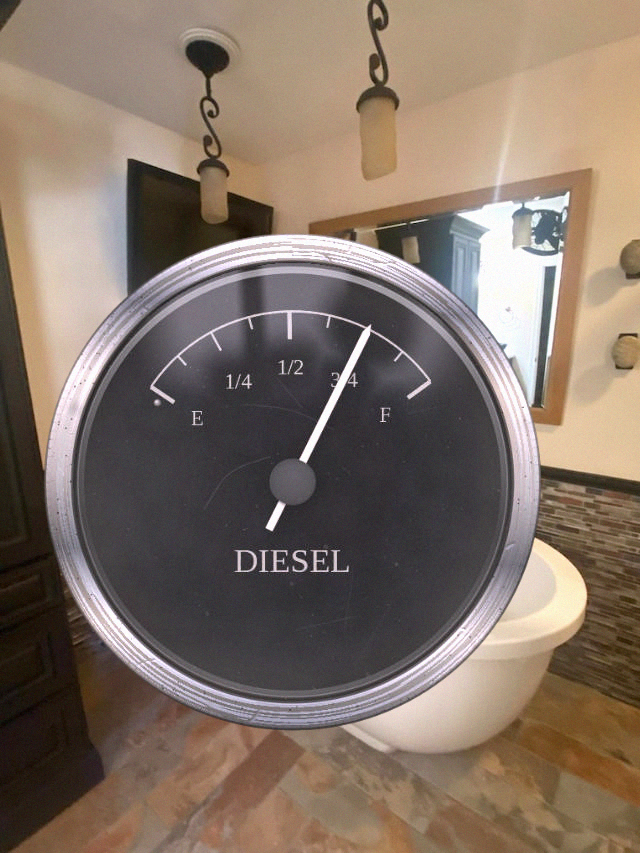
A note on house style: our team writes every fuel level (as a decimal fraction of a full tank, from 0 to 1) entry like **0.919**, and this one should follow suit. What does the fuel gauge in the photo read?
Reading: **0.75**
